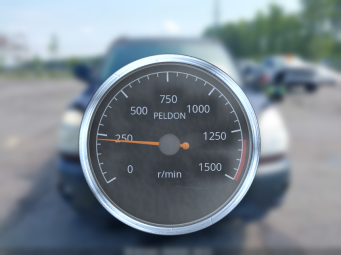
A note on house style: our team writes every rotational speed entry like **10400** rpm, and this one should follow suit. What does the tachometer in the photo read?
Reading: **225** rpm
